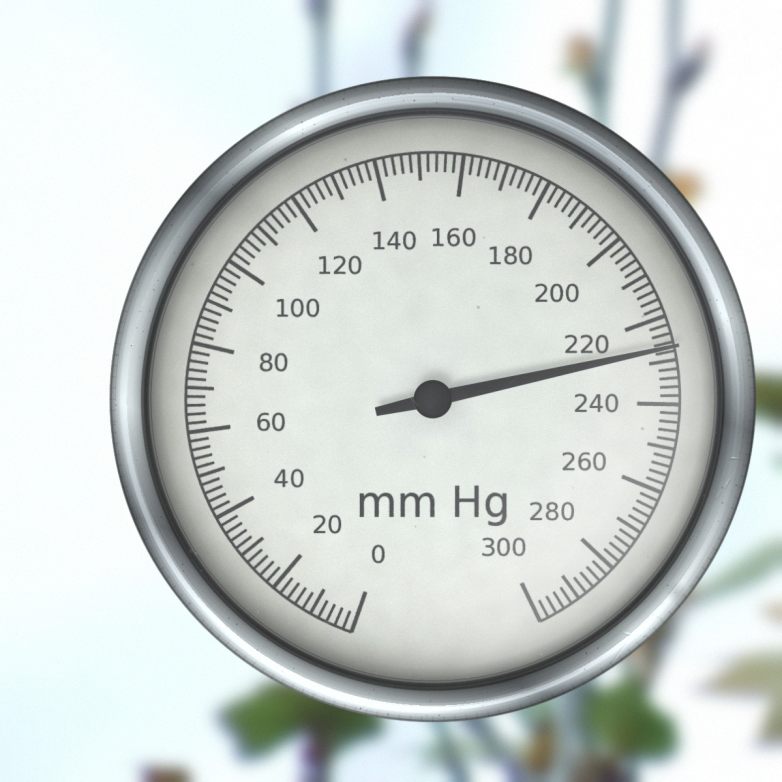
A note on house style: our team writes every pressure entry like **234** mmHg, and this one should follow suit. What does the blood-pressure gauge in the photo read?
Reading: **227** mmHg
